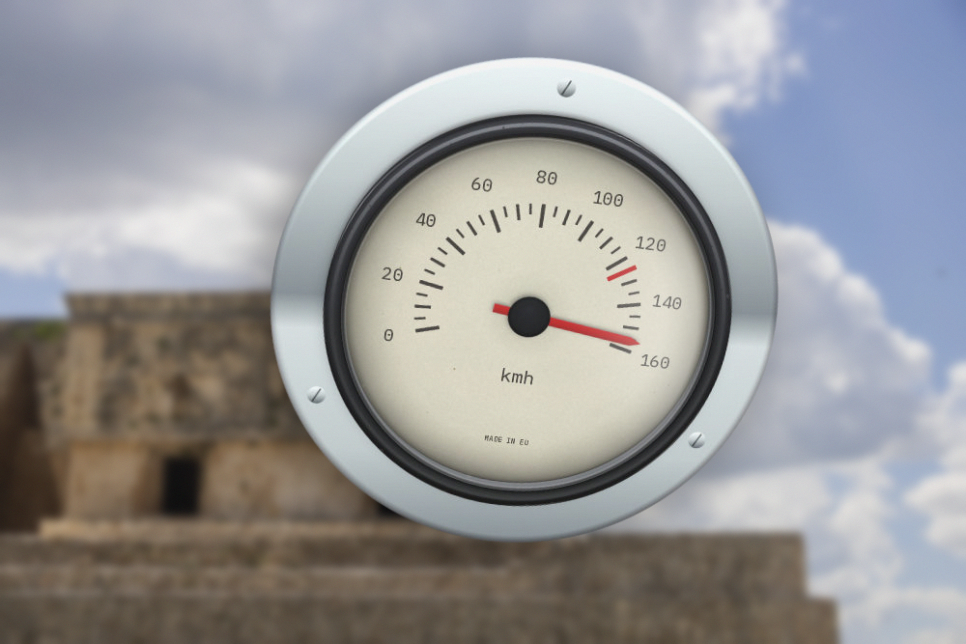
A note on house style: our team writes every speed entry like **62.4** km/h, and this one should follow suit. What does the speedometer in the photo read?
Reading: **155** km/h
